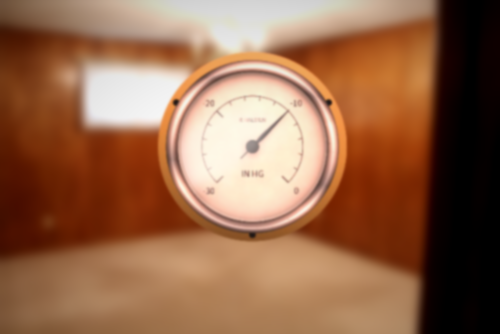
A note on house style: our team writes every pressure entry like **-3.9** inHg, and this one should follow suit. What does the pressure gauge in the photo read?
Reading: **-10** inHg
